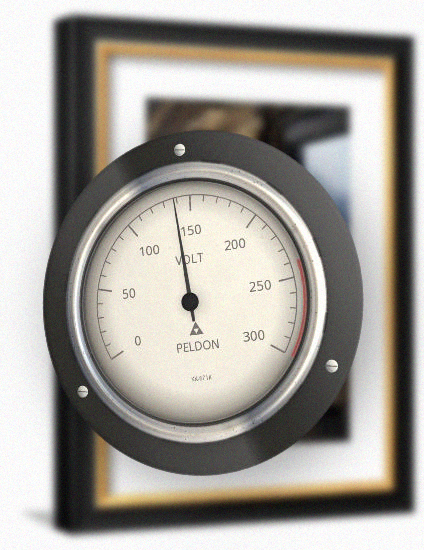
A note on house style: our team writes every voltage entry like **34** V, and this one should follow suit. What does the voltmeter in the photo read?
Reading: **140** V
